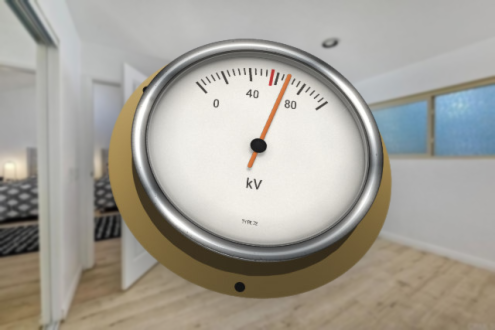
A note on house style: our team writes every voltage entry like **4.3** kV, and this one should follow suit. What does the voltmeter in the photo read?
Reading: **68** kV
